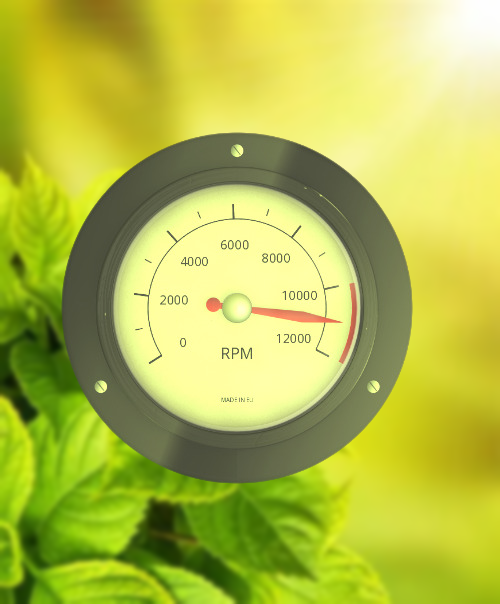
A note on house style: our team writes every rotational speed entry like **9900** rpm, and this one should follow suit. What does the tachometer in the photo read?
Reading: **11000** rpm
